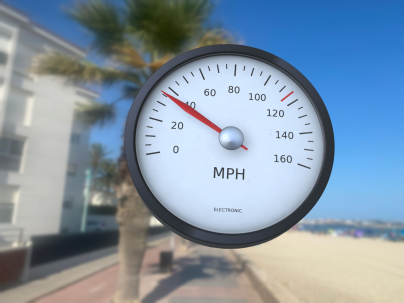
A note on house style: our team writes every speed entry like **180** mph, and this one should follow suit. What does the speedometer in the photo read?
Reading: **35** mph
